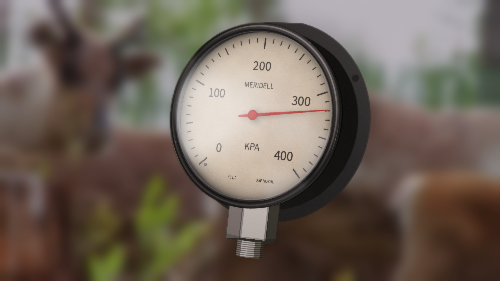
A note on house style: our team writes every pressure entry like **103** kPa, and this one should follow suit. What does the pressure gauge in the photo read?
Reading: **320** kPa
